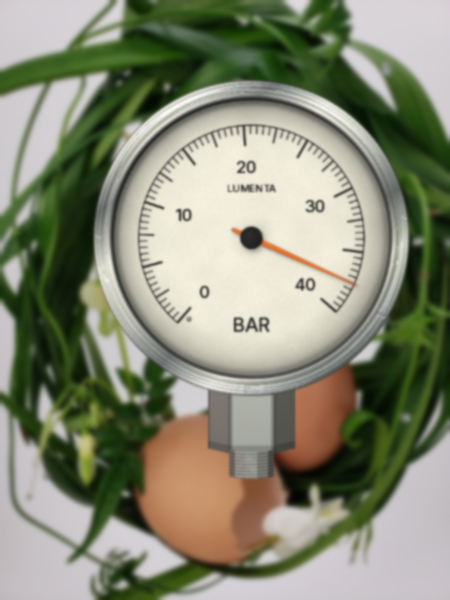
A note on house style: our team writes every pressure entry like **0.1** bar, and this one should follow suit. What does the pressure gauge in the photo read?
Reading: **37.5** bar
